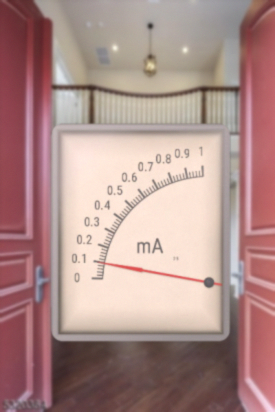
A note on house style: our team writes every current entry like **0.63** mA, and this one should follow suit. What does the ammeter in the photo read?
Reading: **0.1** mA
